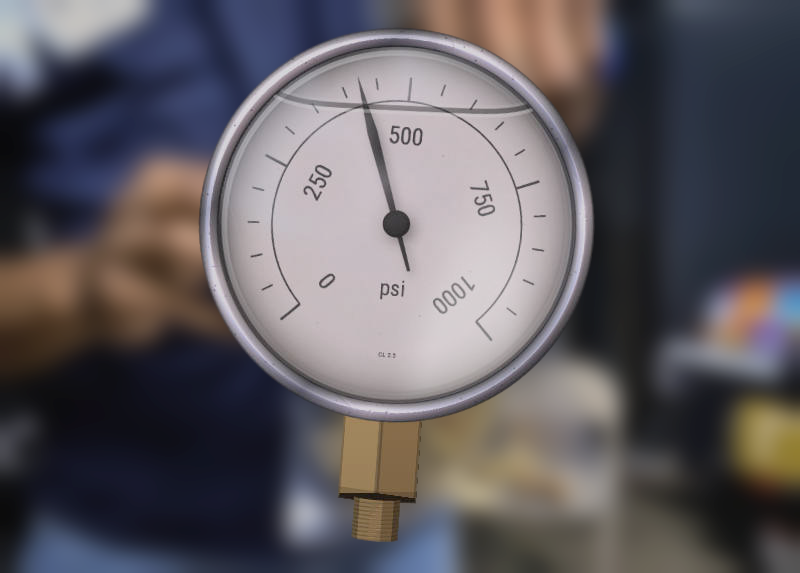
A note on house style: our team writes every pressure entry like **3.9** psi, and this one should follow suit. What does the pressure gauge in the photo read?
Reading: **425** psi
